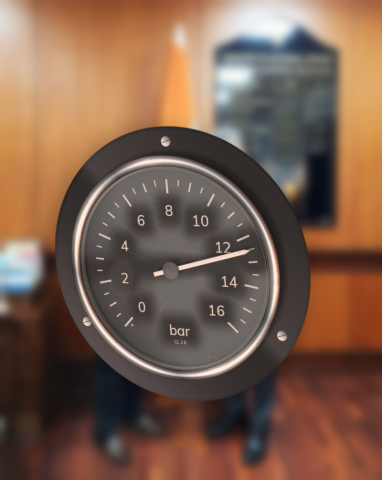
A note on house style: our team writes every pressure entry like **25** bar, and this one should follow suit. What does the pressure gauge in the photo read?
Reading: **12.5** bar
